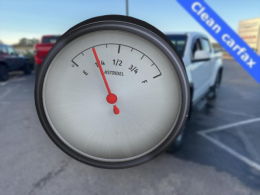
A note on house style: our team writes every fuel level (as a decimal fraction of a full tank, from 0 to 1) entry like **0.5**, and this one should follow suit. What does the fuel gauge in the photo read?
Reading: **0.25**
